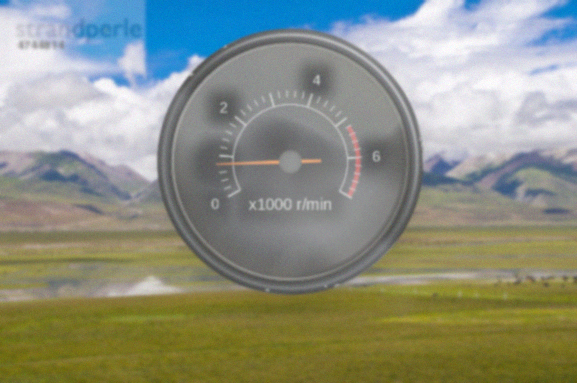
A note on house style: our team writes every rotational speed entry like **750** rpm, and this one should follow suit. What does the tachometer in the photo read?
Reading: **800** rpm
